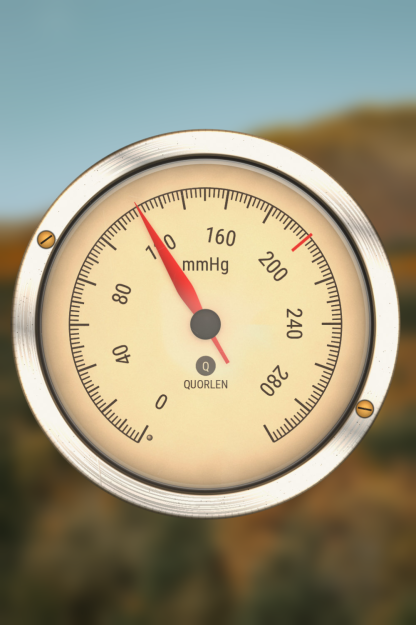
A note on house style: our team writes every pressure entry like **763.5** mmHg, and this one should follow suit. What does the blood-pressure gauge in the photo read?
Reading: **120** mmHg
